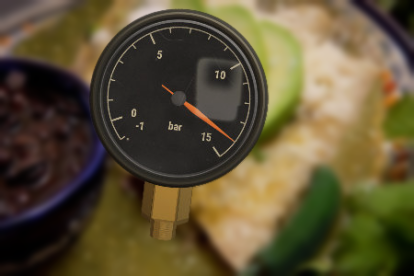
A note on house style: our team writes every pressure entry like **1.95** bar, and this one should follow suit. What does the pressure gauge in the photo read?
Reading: **14** bar
